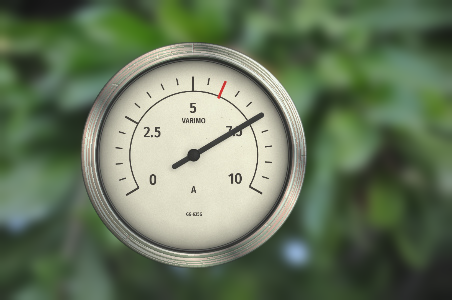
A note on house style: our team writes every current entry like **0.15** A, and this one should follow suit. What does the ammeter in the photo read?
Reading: **7.5** A
